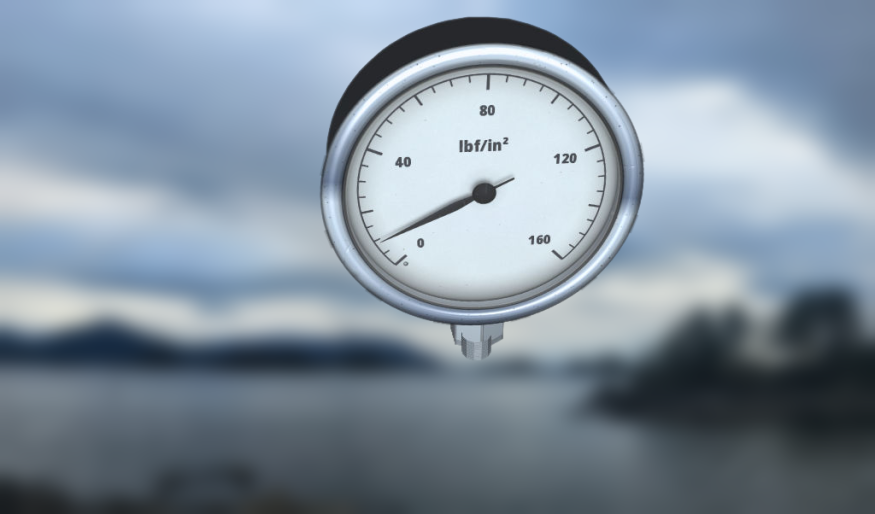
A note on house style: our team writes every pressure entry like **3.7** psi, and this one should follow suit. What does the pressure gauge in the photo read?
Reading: **10** psi
